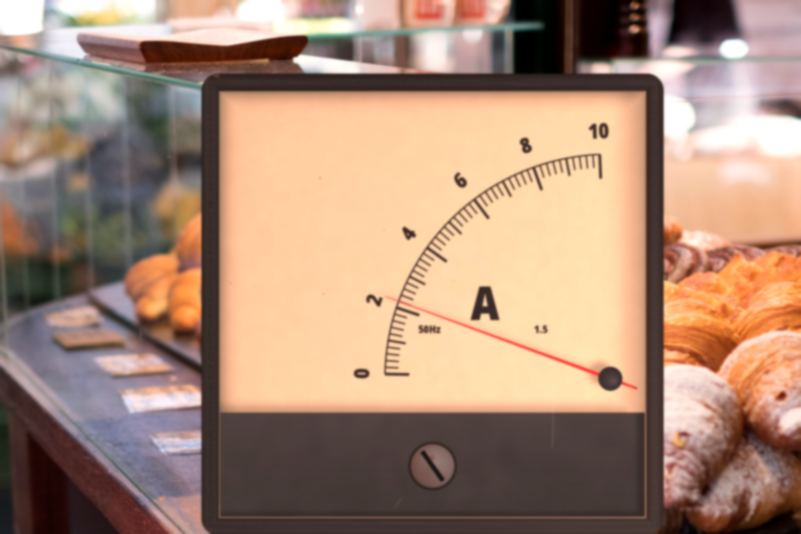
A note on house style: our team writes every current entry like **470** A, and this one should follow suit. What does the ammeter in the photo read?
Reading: **2.2** A
